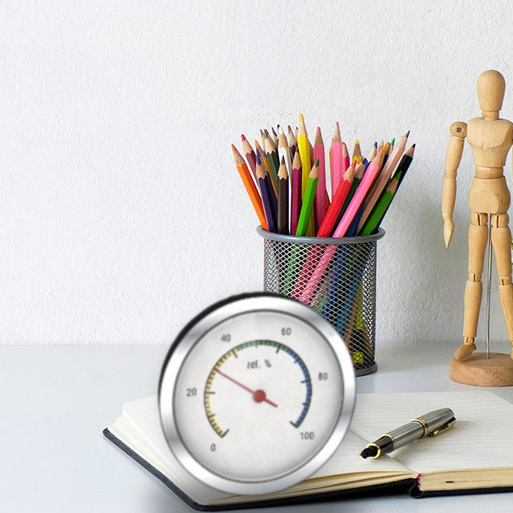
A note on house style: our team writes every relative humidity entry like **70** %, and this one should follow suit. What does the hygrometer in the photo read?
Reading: **30** %
